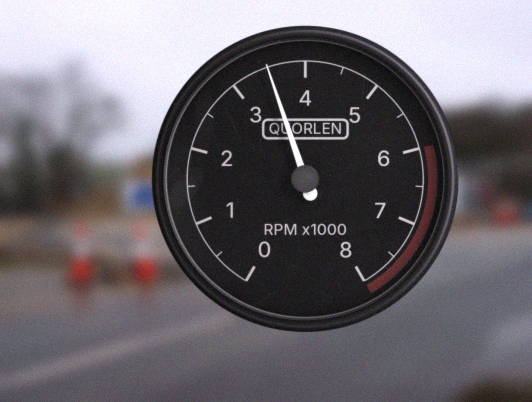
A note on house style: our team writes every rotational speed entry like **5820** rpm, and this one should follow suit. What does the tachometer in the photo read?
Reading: **3500** rpm
